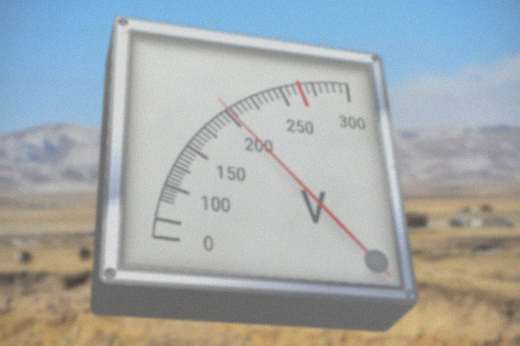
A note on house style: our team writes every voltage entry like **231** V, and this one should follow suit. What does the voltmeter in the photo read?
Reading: **200** V
